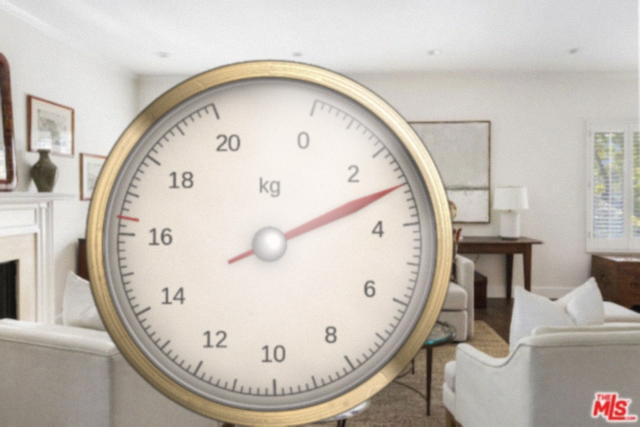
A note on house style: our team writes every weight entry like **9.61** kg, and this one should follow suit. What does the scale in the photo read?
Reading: **3** kg
